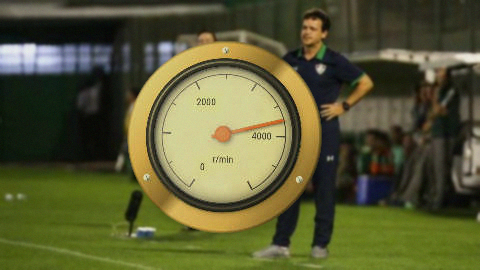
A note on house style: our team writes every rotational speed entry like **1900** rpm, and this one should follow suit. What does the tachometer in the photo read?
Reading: **3750** rpm
